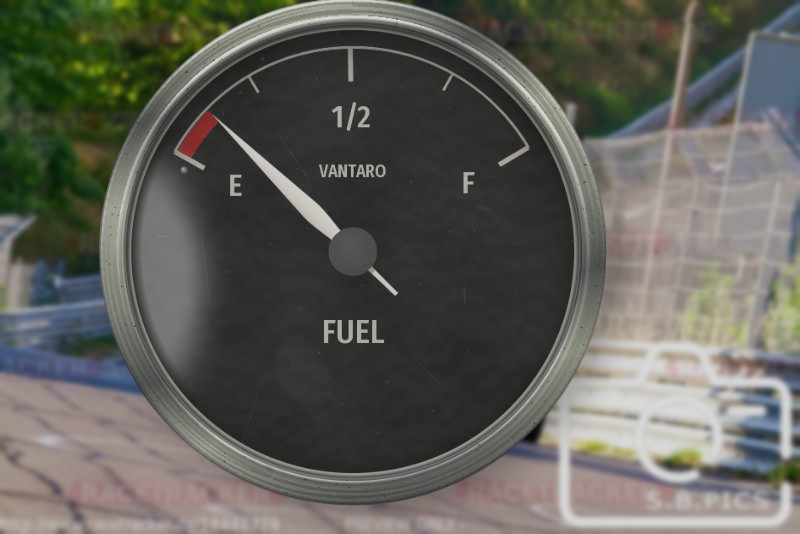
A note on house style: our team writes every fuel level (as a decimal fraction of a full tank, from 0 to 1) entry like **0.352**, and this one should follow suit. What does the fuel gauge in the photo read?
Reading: **0.125**
